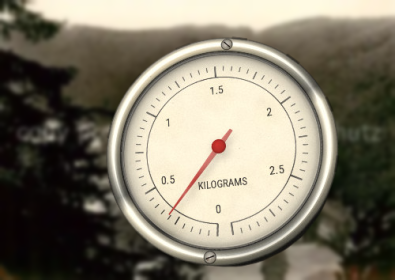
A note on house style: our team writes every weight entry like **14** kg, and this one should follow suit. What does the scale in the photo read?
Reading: **0.3** kg
